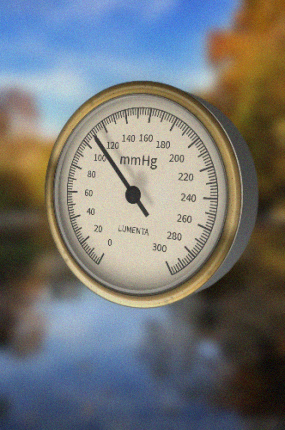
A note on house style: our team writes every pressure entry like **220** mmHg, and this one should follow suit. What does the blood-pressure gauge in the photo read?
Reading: **110** mmHg
